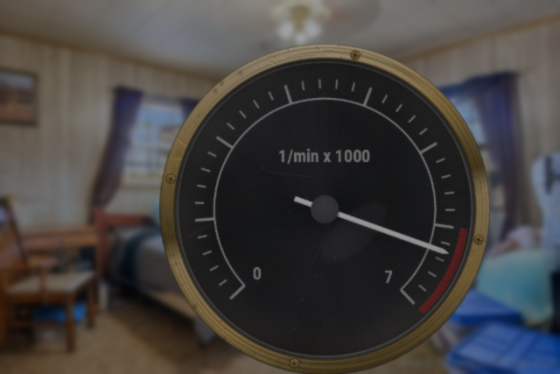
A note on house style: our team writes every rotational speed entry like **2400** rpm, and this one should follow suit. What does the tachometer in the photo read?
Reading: **6300** rpm
